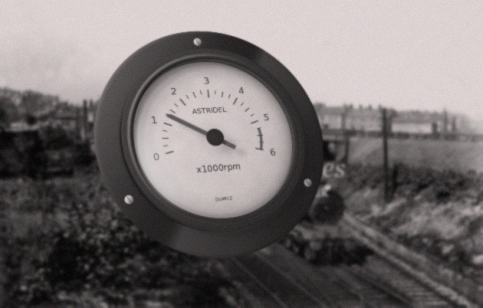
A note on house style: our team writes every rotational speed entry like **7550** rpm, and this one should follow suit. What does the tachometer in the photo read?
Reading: **1250** rpm
